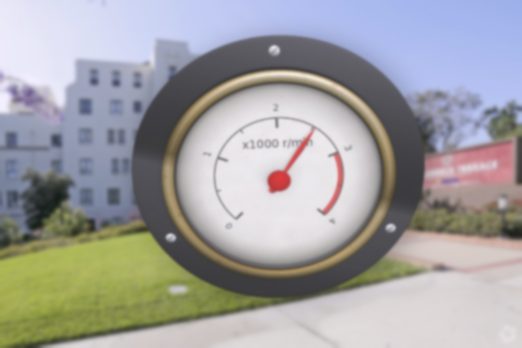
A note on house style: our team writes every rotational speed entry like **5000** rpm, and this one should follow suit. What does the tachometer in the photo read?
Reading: **2500** rpm
